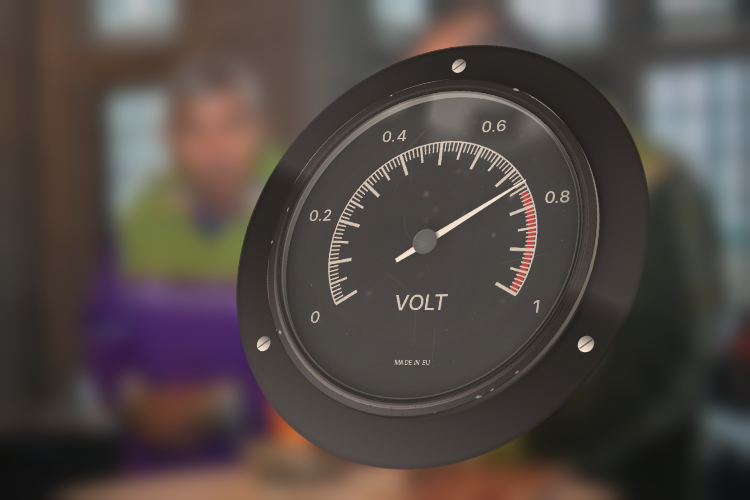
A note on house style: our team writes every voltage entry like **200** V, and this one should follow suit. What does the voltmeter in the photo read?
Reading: **0.75** V
